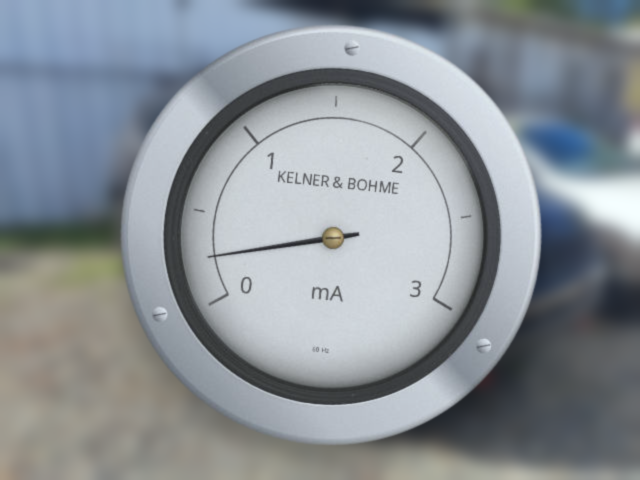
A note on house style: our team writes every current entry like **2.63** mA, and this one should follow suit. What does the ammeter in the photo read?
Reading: **0.25** mA
